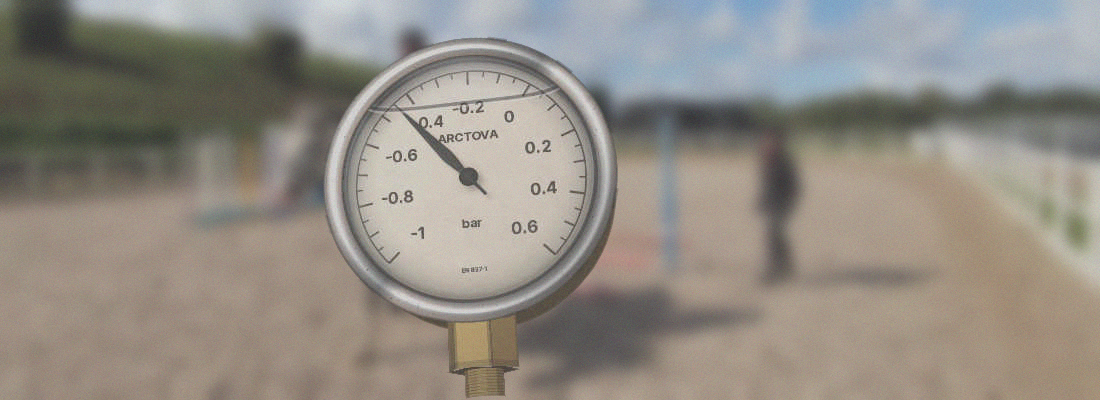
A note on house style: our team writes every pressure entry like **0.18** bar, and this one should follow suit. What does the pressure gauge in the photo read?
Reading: **-0.45** bar
